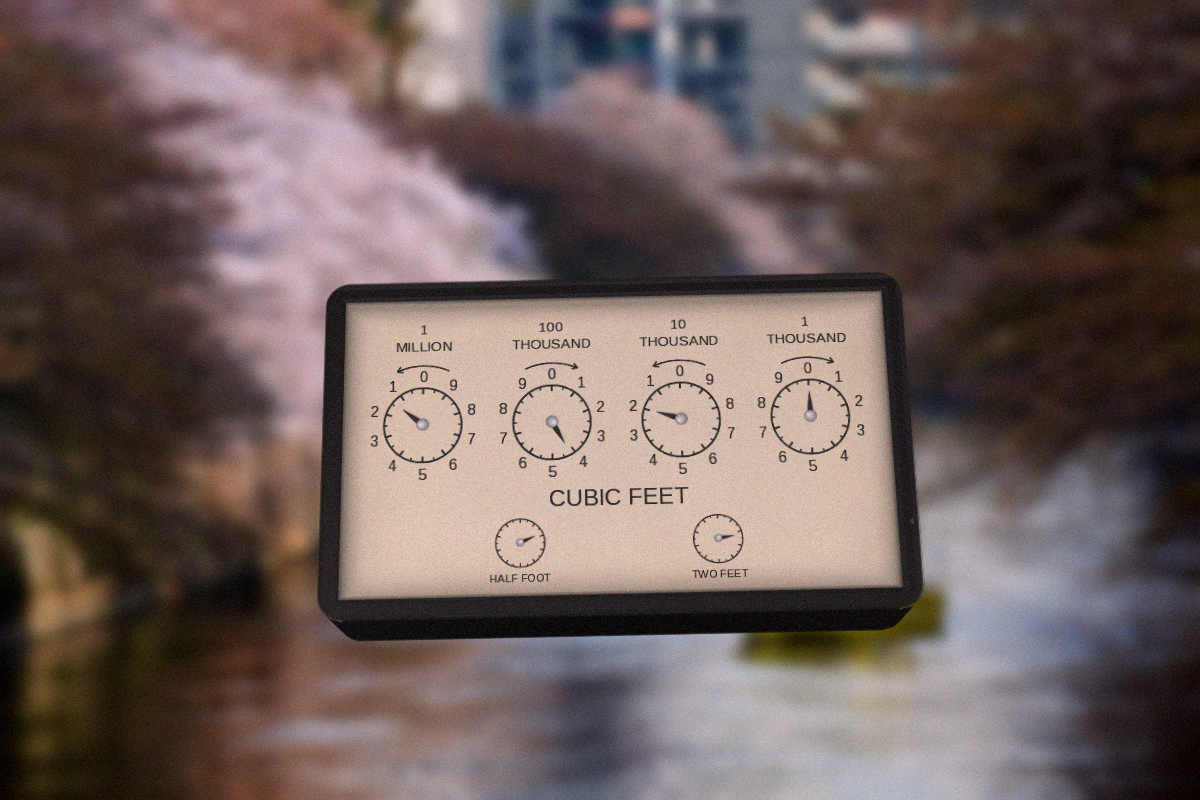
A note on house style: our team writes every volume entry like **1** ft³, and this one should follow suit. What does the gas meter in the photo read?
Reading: **142000** ft³
